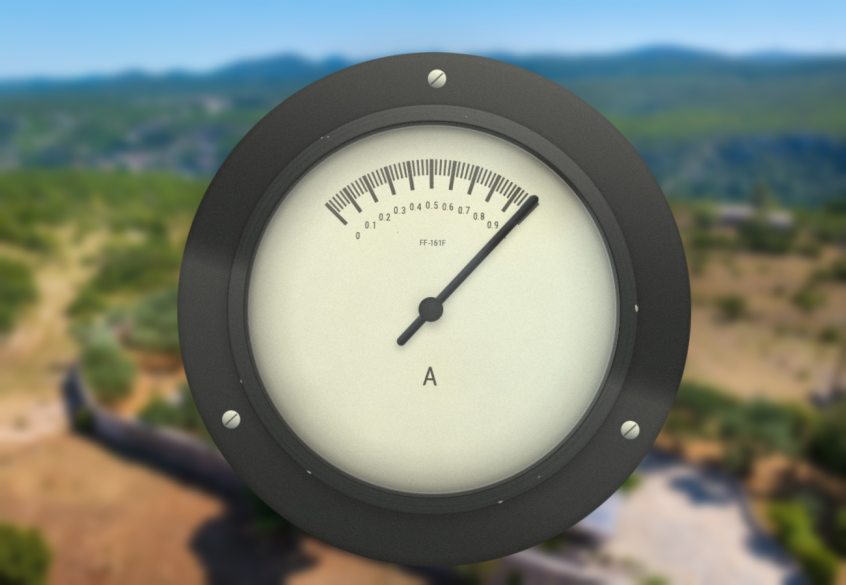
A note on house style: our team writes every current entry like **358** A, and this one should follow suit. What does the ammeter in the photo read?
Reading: **0.98** A
